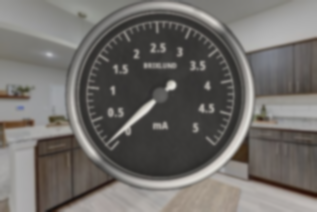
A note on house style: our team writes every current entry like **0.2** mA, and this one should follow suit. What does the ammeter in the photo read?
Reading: **0.1** mA
